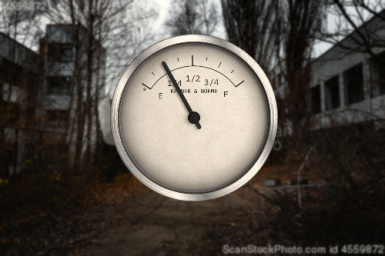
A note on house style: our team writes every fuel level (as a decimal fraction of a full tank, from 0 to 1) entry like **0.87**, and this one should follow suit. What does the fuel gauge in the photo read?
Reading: **0.25**
